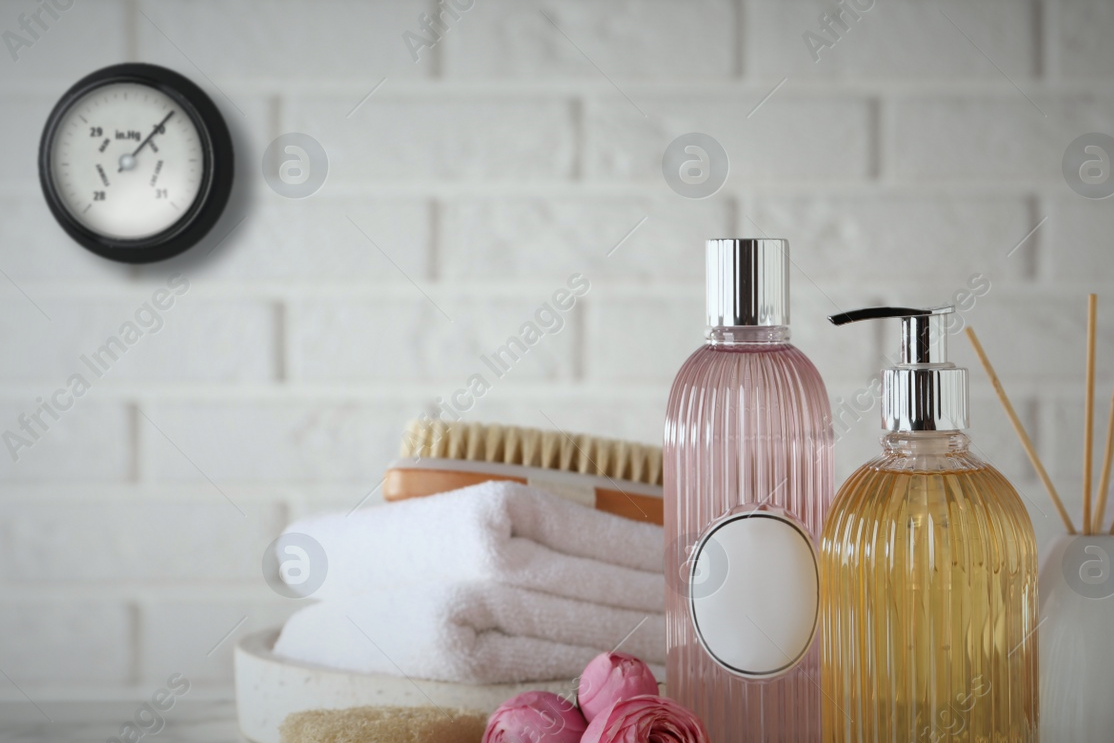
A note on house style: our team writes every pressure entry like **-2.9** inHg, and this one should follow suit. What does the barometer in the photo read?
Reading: **30** inHg
